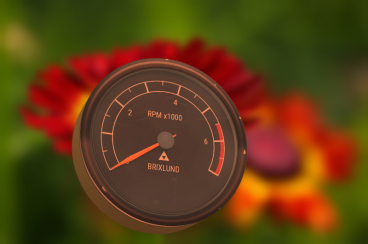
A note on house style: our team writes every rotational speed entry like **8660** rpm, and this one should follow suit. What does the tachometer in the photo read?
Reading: **0** rpm
